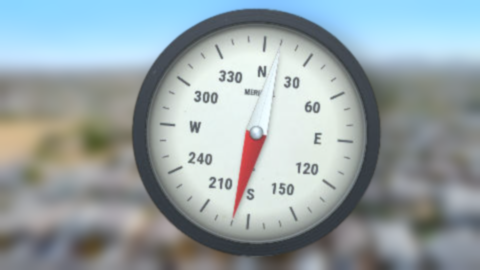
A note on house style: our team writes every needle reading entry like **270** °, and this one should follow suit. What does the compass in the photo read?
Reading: **190** °
